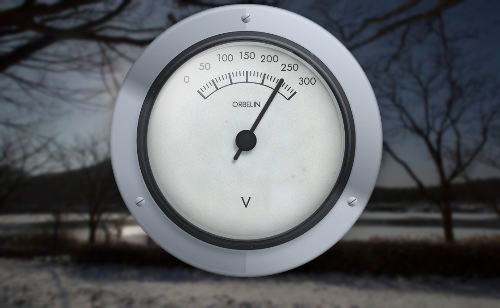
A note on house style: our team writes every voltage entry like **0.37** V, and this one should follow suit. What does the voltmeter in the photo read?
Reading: **250** V
